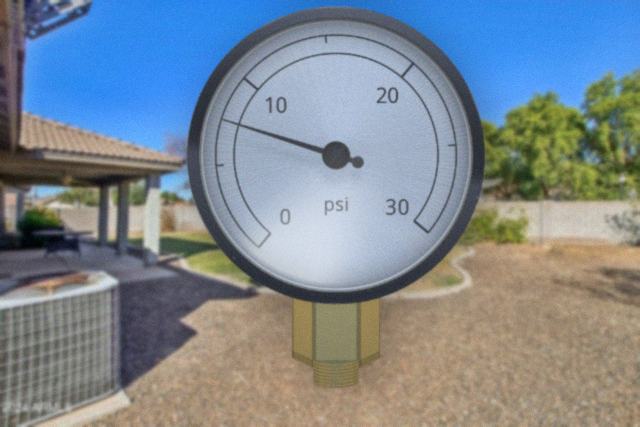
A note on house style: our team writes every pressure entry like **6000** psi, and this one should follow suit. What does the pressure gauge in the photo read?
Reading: **7.5** psi
